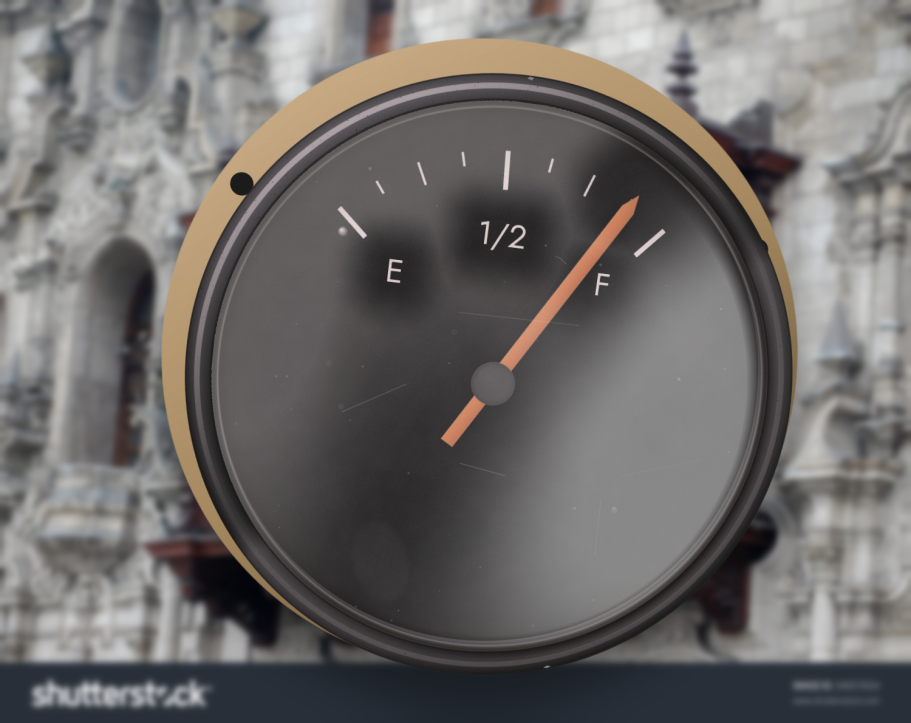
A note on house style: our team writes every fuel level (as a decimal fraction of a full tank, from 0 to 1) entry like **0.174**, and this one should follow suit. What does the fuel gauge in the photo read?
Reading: **0.875**
